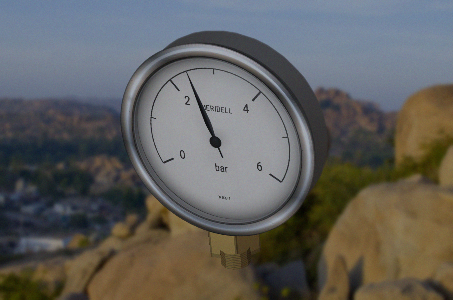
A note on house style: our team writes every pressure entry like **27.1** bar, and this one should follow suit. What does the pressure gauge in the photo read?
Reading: **2.5** bar
